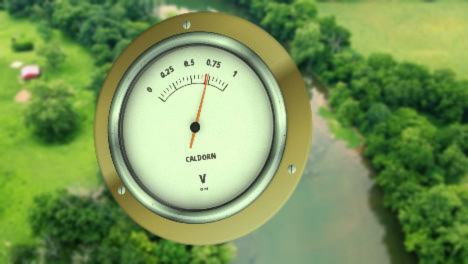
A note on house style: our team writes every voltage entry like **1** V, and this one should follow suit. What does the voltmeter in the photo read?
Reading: **0.75** V
